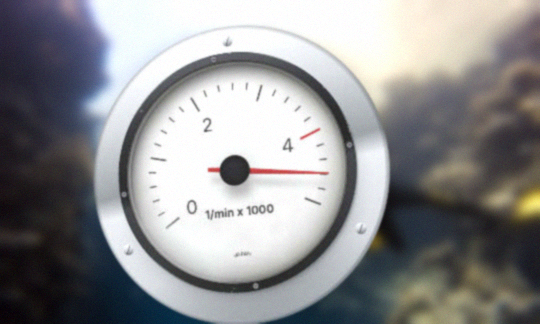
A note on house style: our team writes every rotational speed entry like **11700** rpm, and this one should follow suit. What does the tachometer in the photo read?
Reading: **4600** rpm
